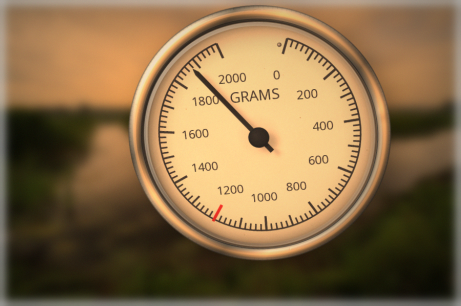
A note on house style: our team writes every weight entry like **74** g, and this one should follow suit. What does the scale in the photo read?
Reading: **1880** g
